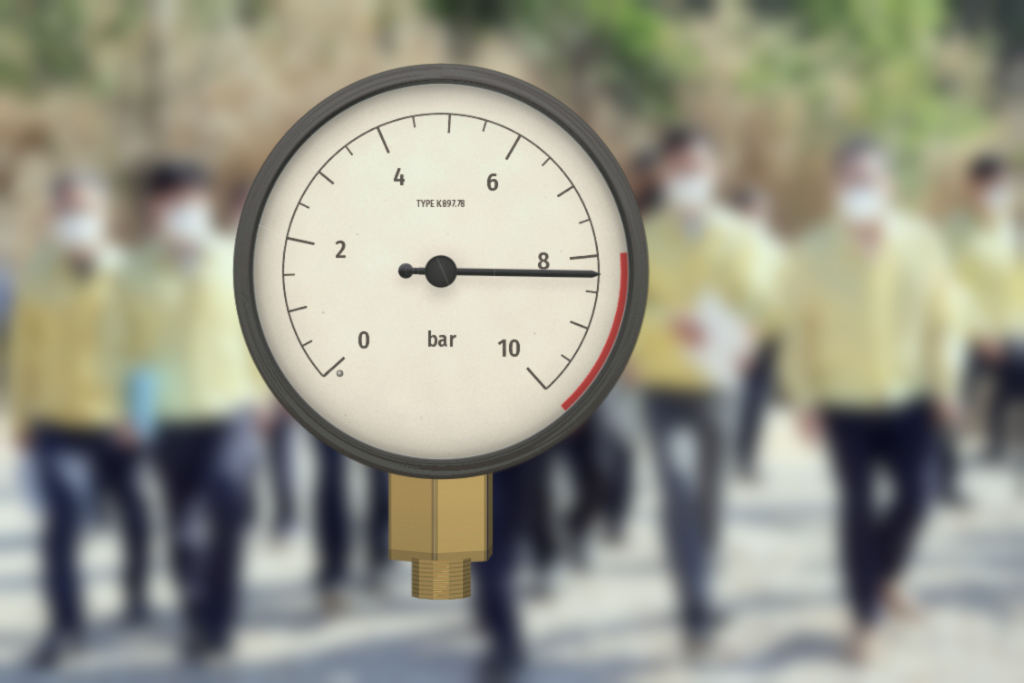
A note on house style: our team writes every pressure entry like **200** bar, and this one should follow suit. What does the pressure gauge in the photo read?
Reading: **8.25** bar
